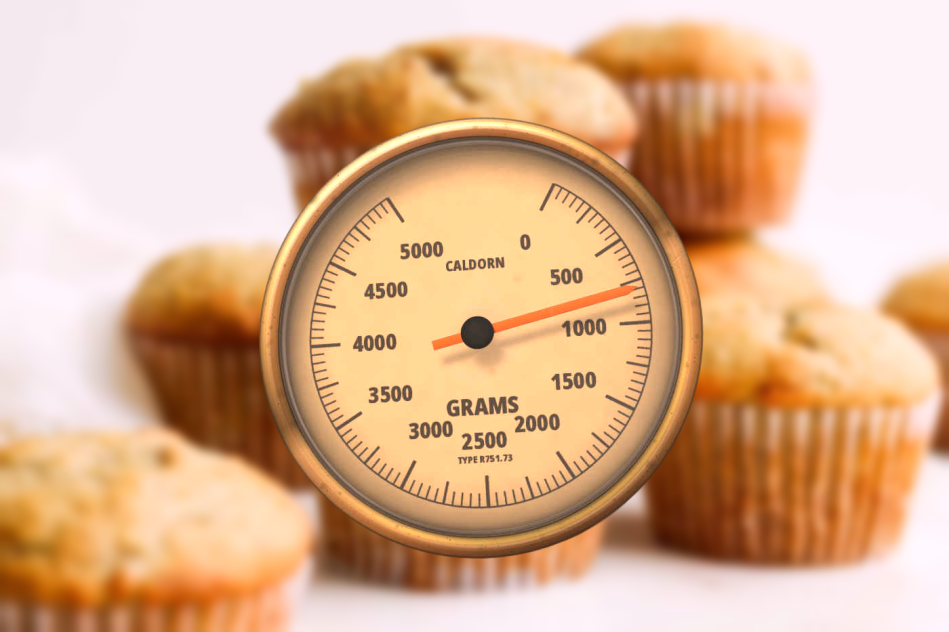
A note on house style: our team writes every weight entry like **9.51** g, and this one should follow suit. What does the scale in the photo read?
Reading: **800** g
